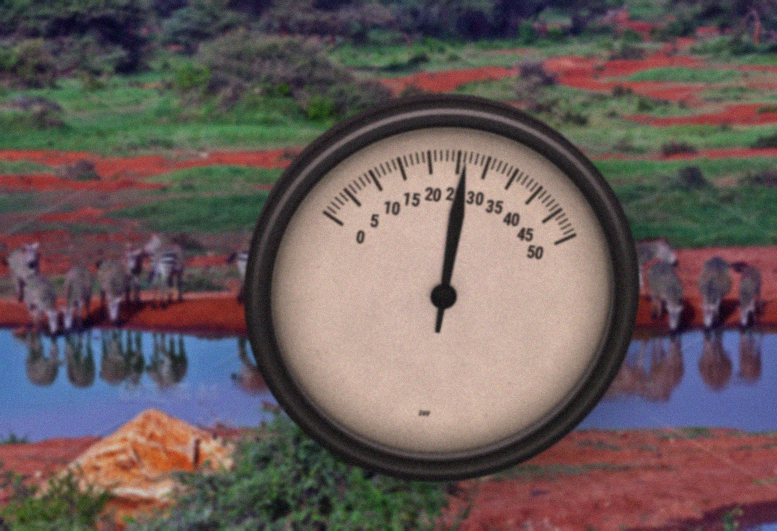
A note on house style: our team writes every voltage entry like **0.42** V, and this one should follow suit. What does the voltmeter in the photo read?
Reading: **26** V
